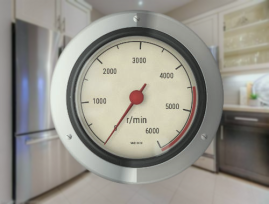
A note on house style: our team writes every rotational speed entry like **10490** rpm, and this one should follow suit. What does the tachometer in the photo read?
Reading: **0** rpm
